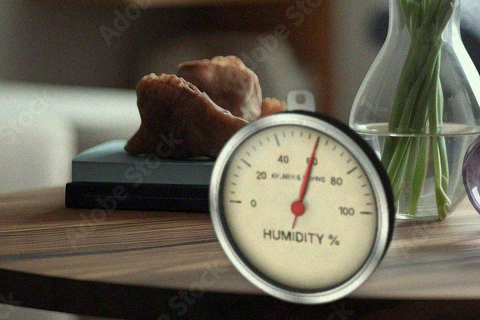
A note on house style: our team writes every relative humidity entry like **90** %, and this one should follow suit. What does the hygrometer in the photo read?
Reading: **60** %
